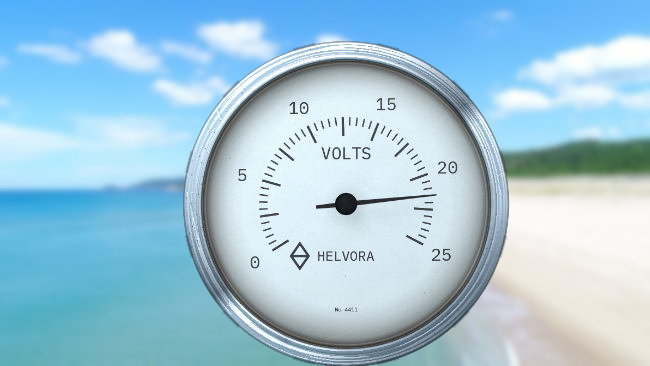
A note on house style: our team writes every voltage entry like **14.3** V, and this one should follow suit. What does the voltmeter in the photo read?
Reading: **21.5** V
